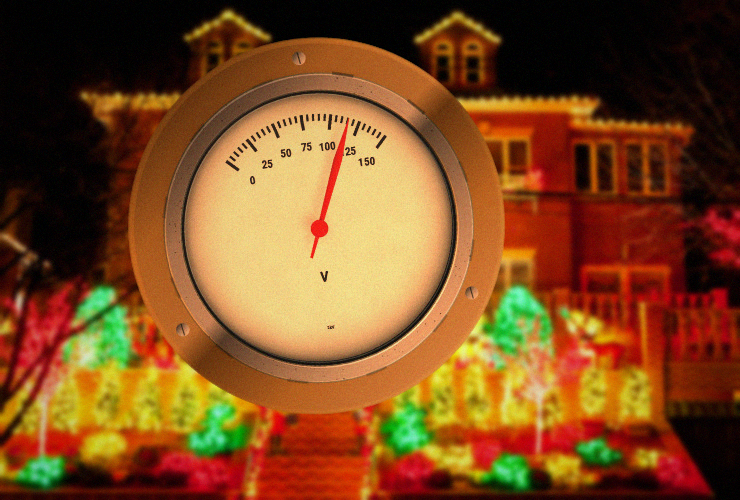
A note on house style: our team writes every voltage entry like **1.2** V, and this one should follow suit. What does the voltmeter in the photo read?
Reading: **115** V
